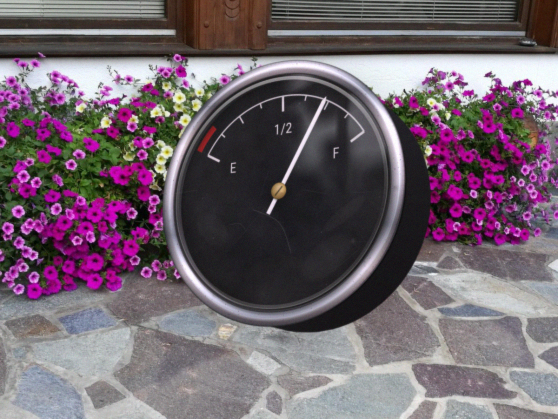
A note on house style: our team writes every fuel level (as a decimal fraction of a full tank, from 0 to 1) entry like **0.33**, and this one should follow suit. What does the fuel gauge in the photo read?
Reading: **0.75**
